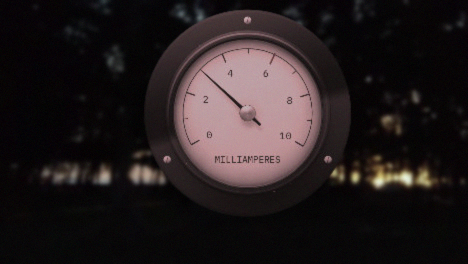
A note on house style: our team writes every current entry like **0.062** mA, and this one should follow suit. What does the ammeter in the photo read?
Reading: **3** mA
